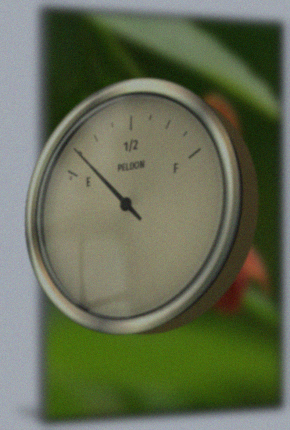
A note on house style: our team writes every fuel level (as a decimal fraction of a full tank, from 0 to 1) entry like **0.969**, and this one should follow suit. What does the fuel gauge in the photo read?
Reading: **0.125**
